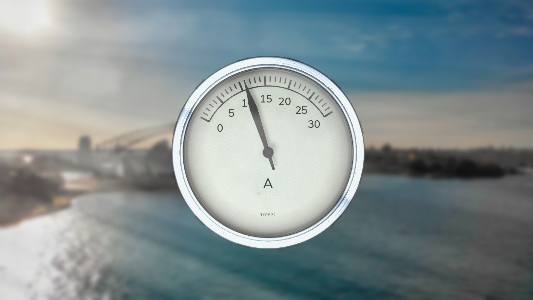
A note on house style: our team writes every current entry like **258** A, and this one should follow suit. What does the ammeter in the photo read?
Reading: **11** A
